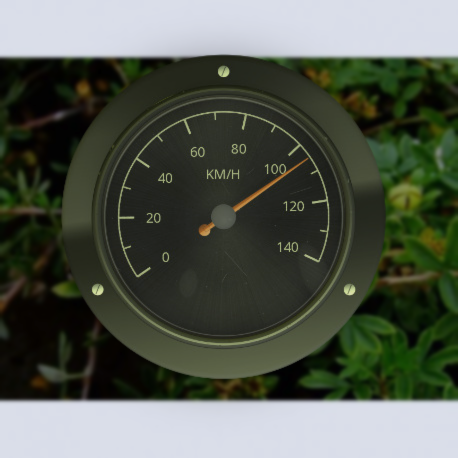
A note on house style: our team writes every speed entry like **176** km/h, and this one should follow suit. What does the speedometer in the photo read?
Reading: **105** km/h
